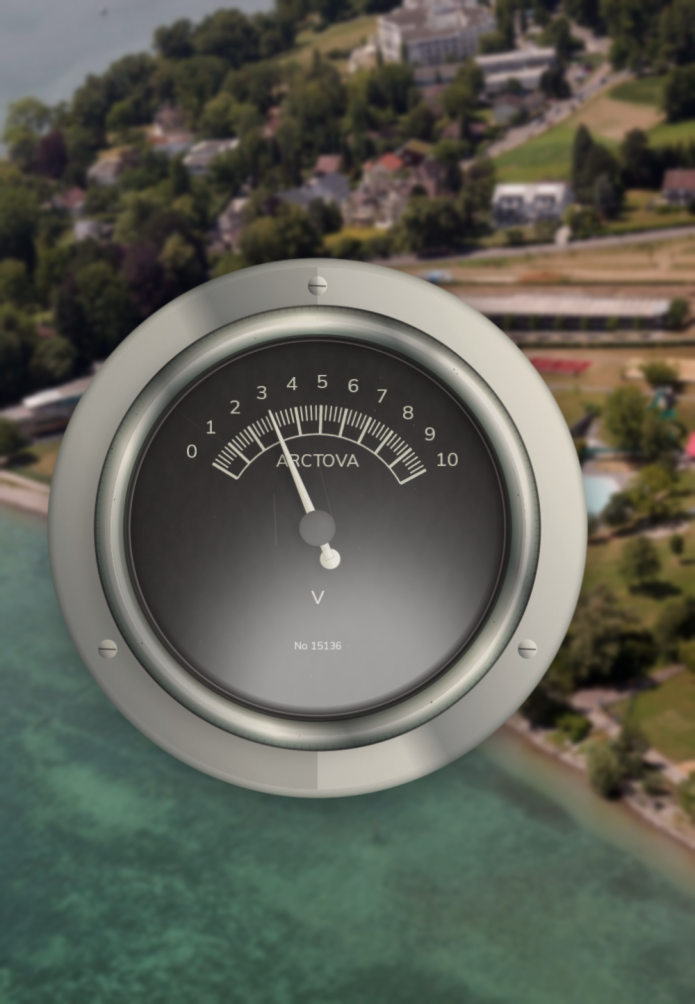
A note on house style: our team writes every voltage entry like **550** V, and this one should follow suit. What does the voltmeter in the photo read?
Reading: **3** V
